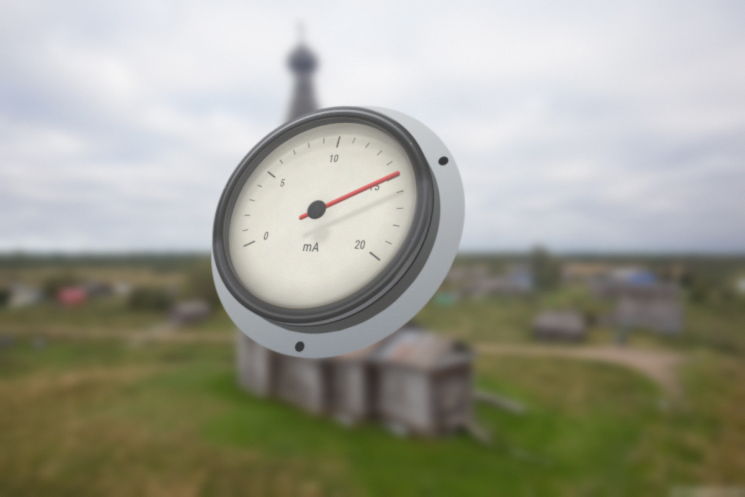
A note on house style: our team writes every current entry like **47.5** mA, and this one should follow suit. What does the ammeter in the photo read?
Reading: **15** mA
